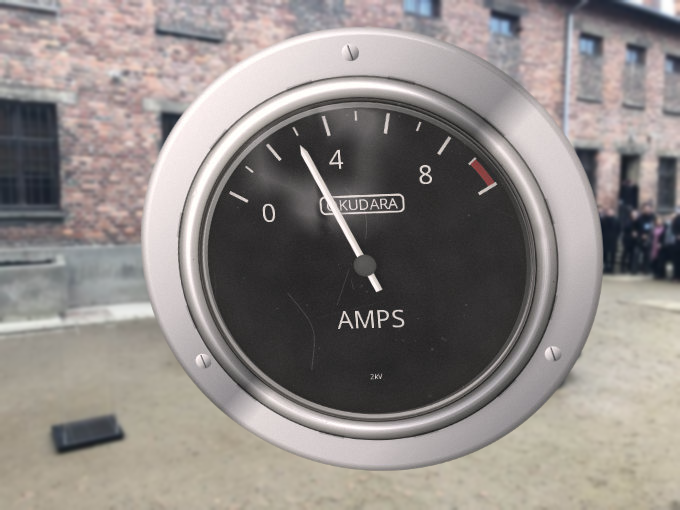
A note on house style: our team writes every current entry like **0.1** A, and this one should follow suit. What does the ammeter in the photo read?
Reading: **3** A
